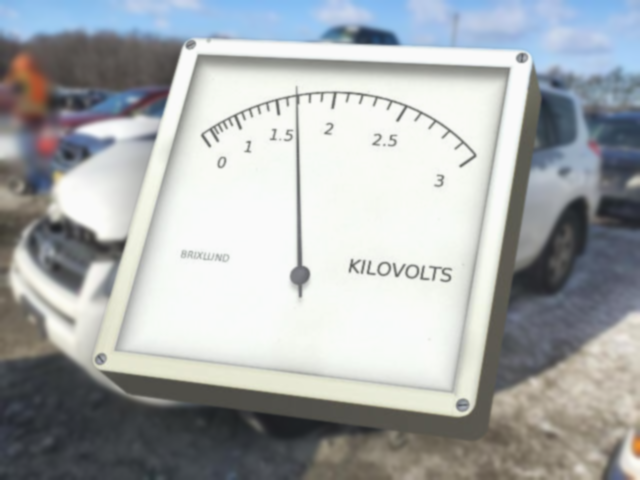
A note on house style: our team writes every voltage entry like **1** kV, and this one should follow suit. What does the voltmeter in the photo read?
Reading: **1.7** kV
